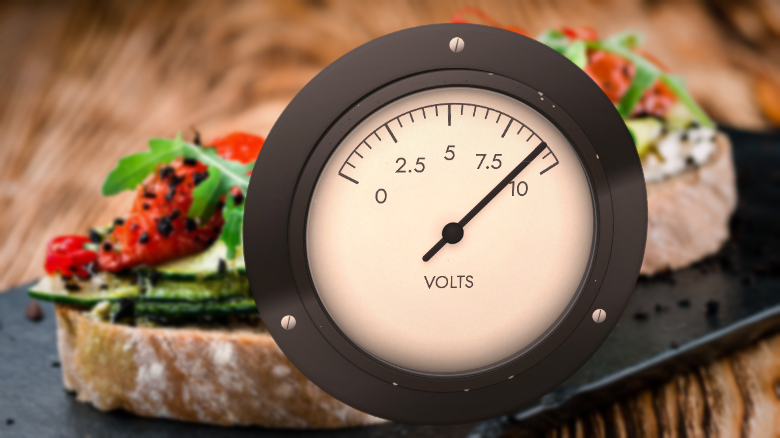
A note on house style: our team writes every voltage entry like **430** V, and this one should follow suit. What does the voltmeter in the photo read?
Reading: **9** V
